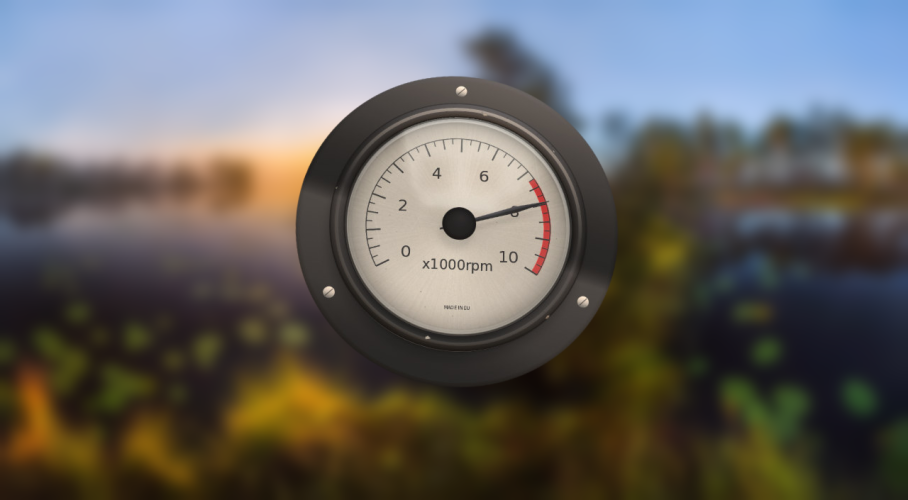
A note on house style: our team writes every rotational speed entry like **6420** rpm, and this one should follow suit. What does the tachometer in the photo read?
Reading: **8000** rpm
